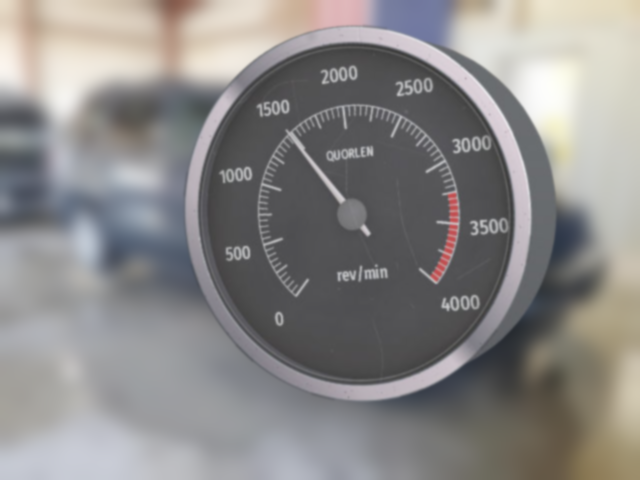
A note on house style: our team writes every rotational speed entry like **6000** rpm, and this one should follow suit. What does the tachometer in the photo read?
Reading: **1500** rpm
